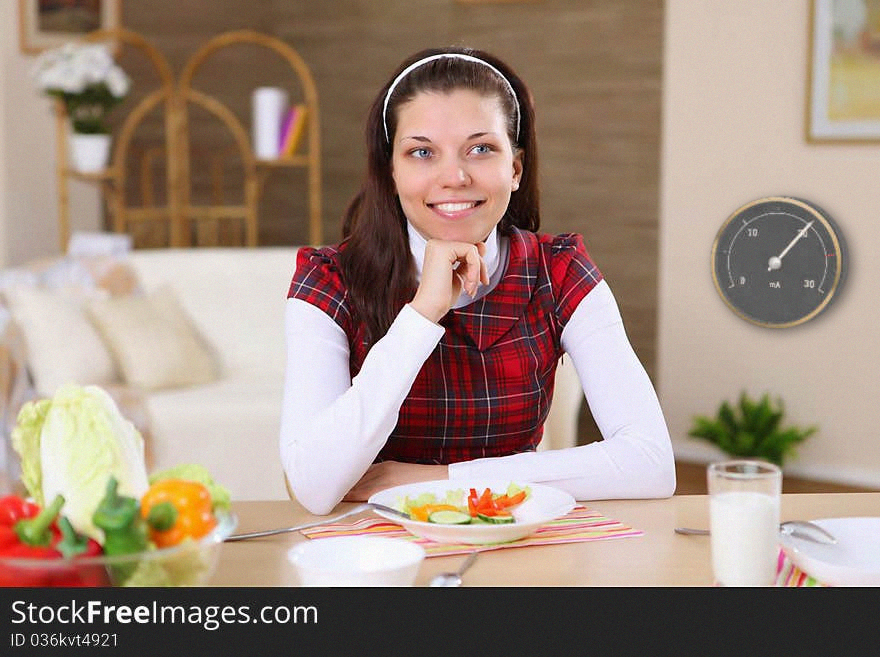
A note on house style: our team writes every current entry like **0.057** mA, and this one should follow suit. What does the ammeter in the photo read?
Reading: **20** mA
